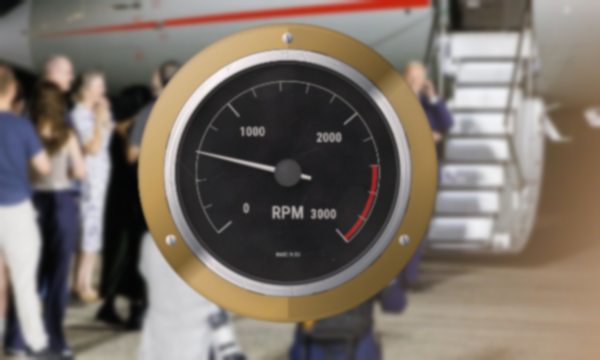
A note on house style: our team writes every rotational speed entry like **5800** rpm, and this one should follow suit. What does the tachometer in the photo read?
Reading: **600** rpm
